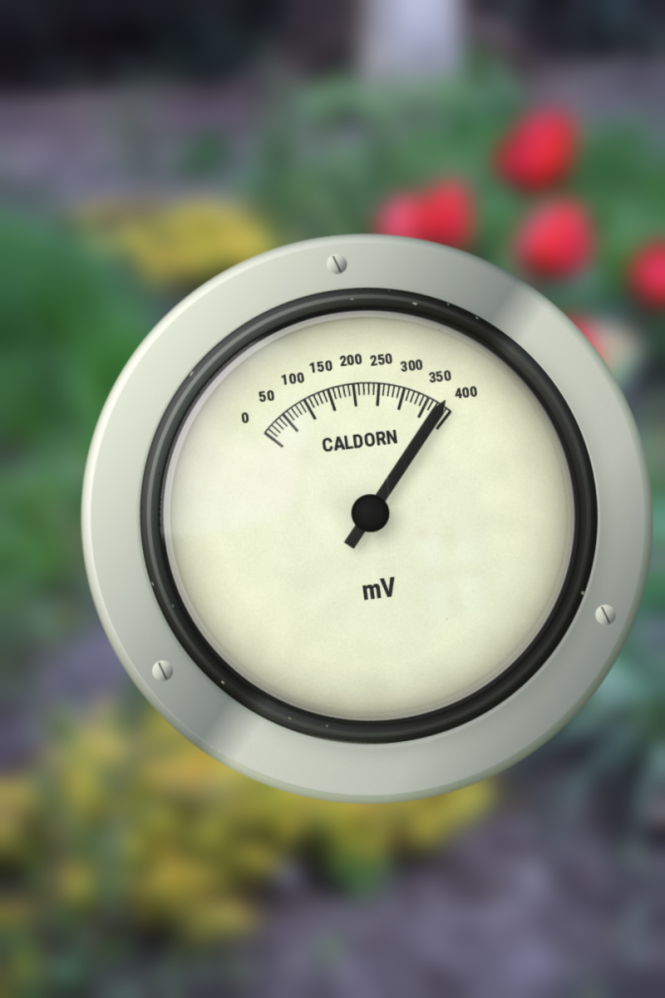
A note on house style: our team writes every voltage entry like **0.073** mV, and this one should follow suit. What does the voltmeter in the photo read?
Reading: **380** mV
